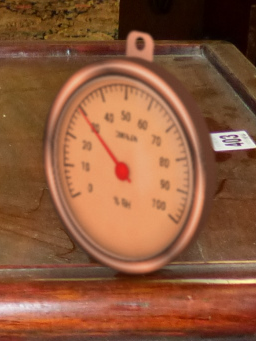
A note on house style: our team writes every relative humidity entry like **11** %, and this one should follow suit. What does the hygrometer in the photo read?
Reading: **30** %
